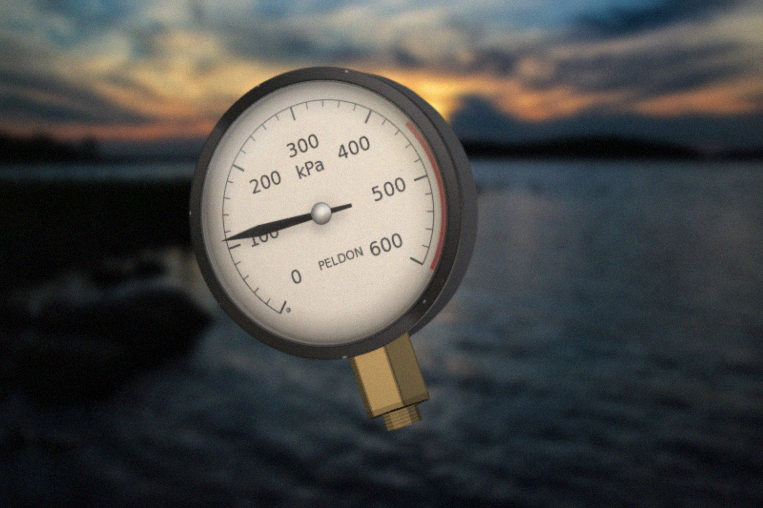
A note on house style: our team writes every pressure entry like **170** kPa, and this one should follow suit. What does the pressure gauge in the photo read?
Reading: **110** kPa
